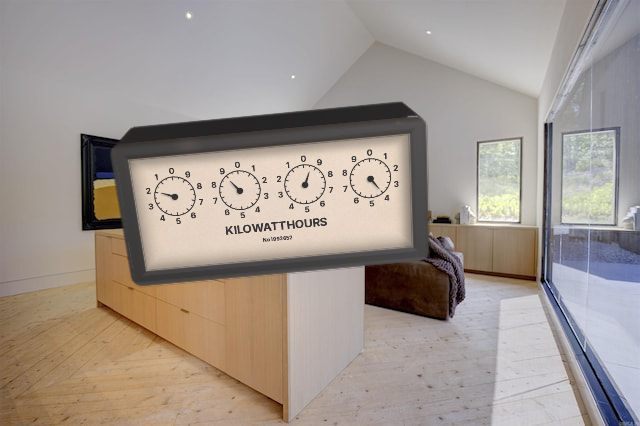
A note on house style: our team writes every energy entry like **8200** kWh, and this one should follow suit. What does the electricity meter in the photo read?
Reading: **1894** kWh
